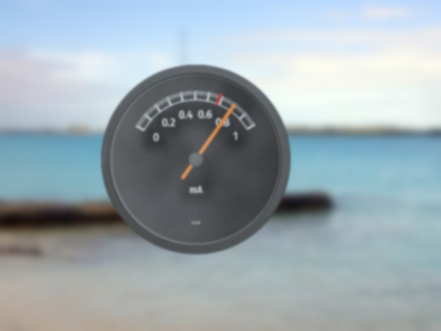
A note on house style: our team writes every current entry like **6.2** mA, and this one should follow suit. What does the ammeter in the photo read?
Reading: **0.8** mA
